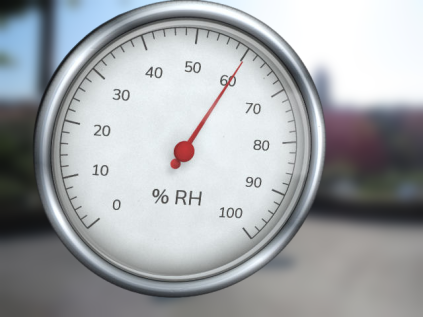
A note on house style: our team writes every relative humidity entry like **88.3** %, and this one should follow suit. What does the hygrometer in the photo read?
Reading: **60** %
